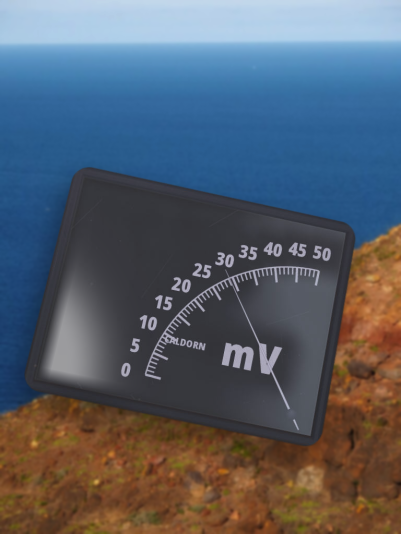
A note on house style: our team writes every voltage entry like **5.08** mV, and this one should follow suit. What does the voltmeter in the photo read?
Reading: **29** mV
